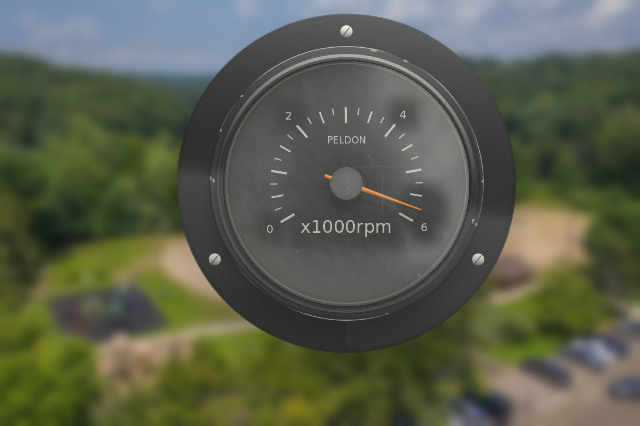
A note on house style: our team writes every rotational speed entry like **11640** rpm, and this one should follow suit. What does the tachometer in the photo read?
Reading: **5750** rpm
